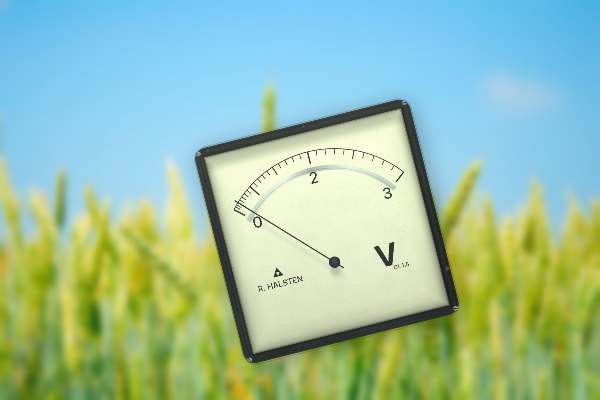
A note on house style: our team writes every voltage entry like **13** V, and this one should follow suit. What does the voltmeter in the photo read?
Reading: **0.5** V
